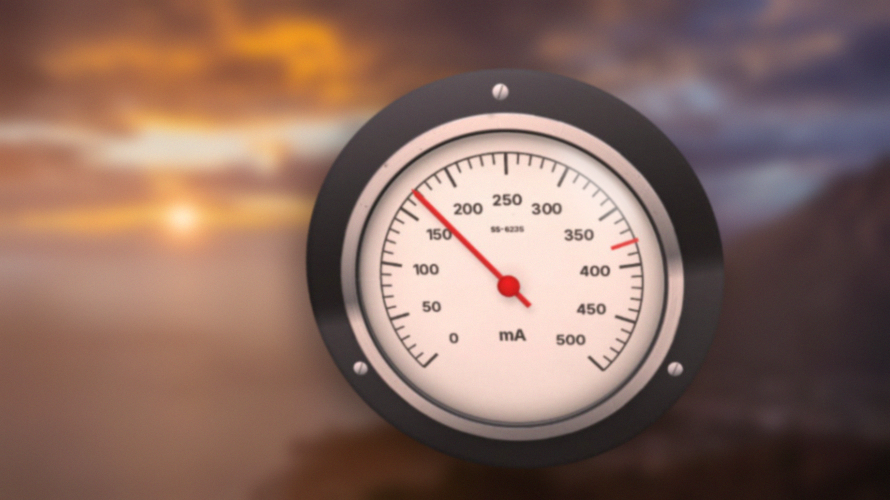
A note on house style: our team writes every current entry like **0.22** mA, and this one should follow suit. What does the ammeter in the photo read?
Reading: **170** mA
